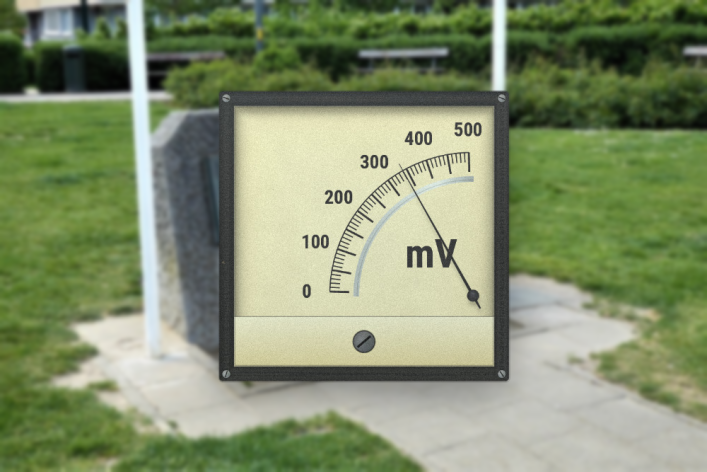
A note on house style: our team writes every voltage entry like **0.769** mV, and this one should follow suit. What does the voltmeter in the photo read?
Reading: **340** mV
